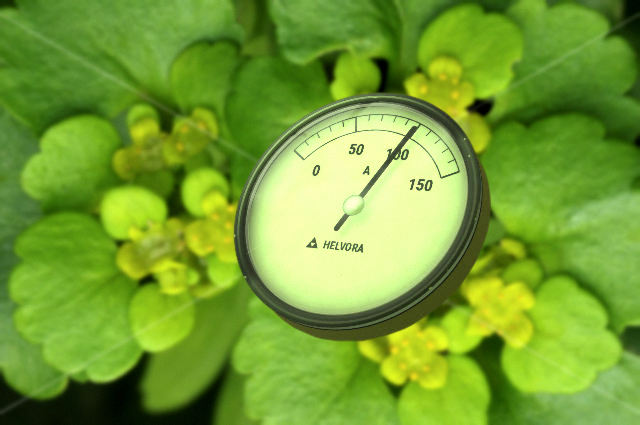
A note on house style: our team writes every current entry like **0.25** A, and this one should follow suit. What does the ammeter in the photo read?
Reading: **100** A
